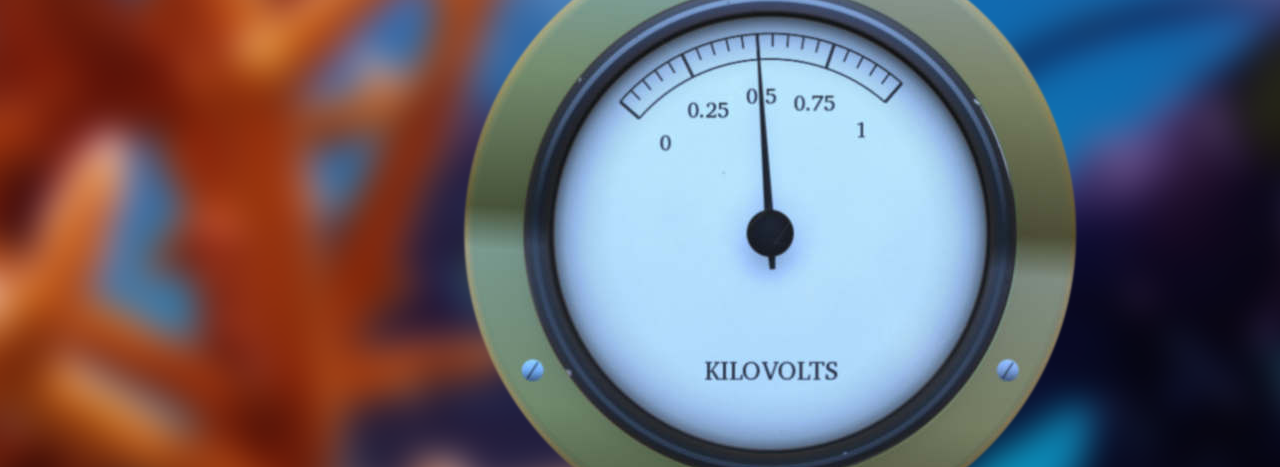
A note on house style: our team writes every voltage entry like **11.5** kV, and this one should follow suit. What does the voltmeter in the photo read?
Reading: **0.5** kV
